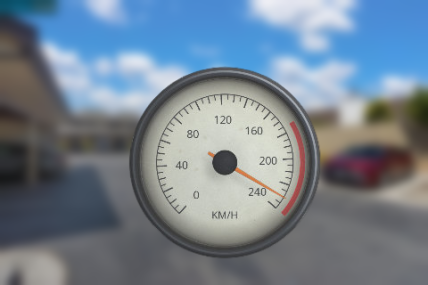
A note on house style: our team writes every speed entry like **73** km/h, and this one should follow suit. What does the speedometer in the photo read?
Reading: **230** km/h
